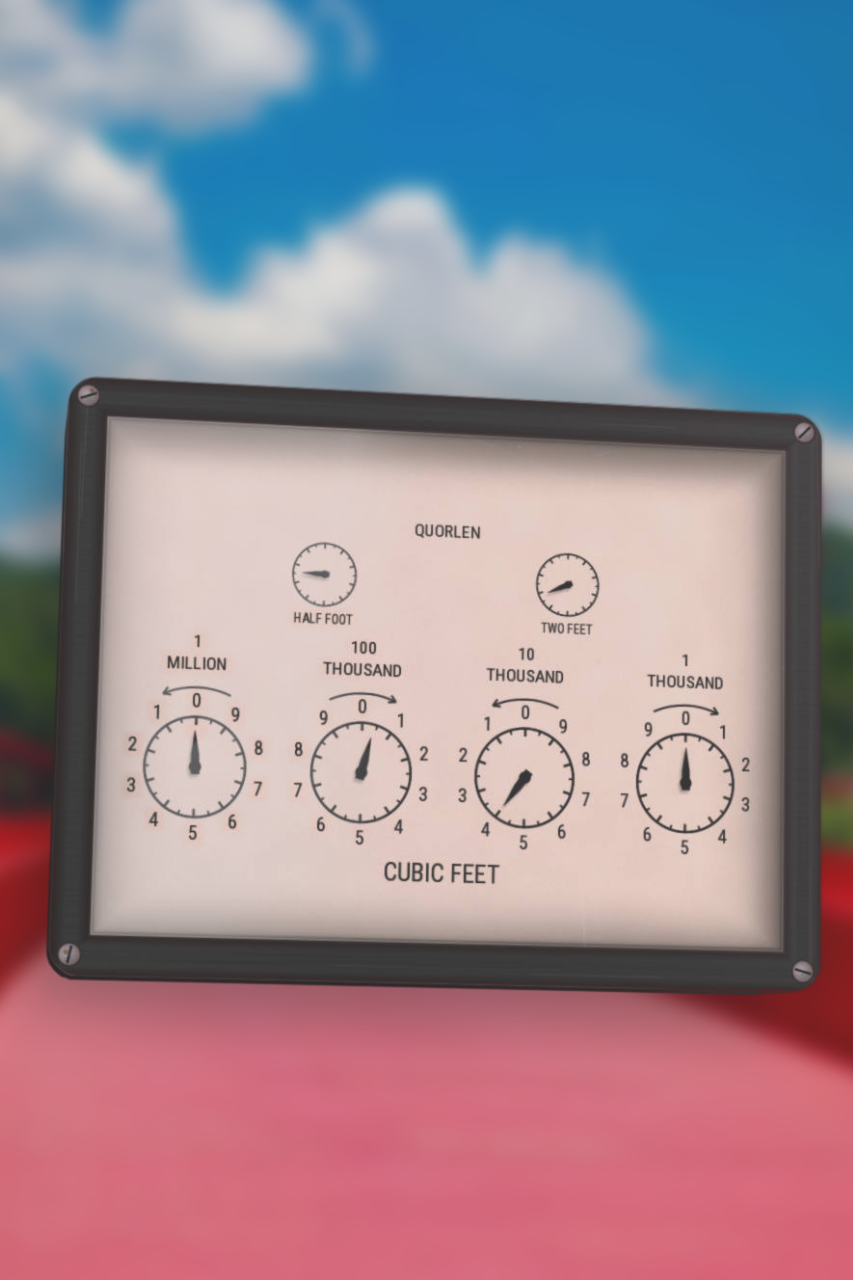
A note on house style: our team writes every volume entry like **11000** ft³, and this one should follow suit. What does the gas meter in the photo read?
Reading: **4000** ft³
